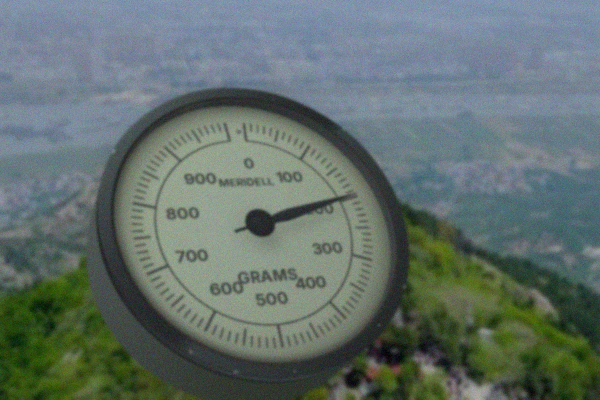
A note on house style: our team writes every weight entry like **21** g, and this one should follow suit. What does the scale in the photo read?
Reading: **200** g
